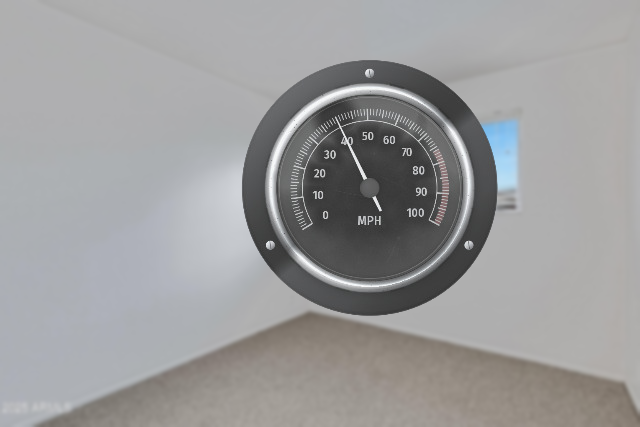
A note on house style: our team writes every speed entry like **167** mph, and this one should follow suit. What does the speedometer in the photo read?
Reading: **40** mph
